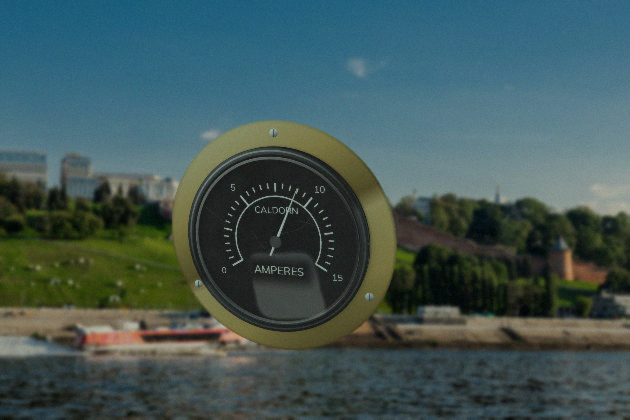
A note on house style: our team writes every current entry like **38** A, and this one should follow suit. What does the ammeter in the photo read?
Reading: **9** A
